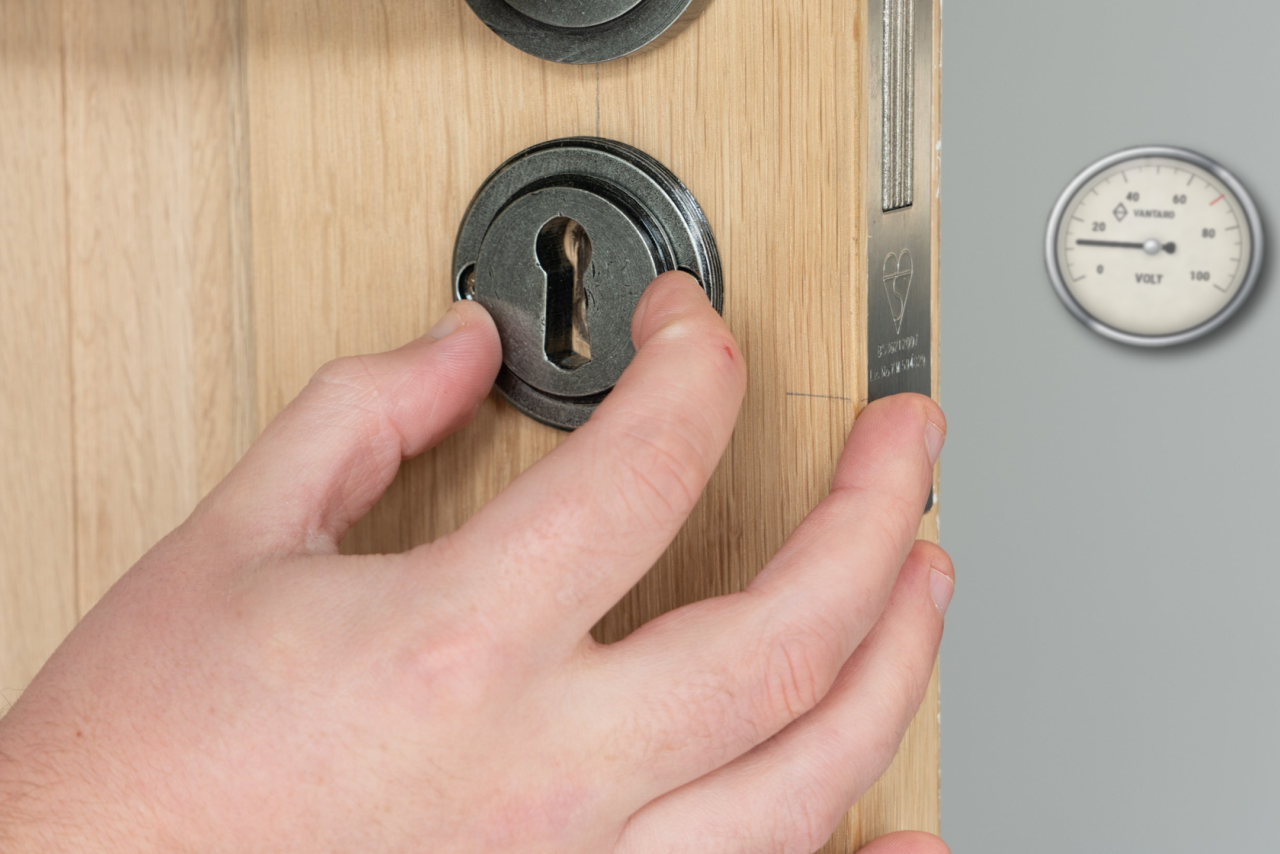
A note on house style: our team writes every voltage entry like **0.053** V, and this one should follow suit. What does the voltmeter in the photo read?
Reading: **12.5** V
